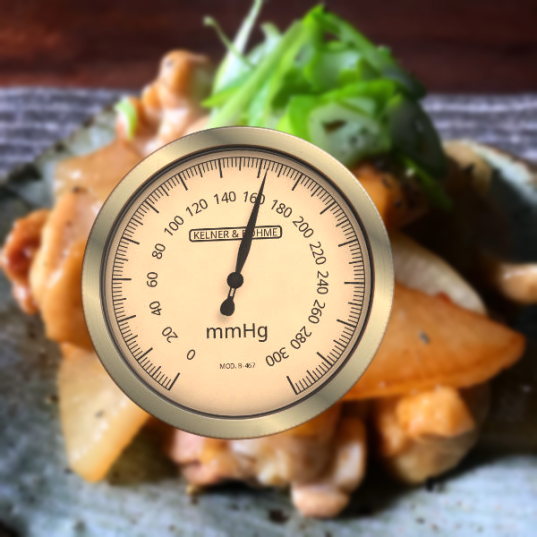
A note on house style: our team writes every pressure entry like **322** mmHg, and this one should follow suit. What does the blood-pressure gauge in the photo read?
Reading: **164** mmHg
